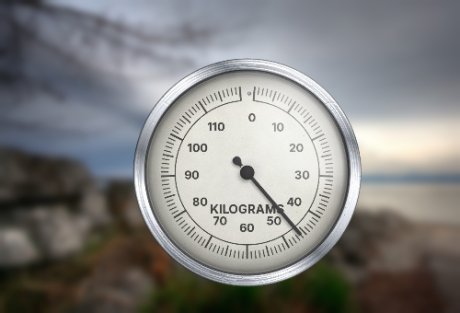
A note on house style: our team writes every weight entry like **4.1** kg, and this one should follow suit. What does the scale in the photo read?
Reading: **46** kg
